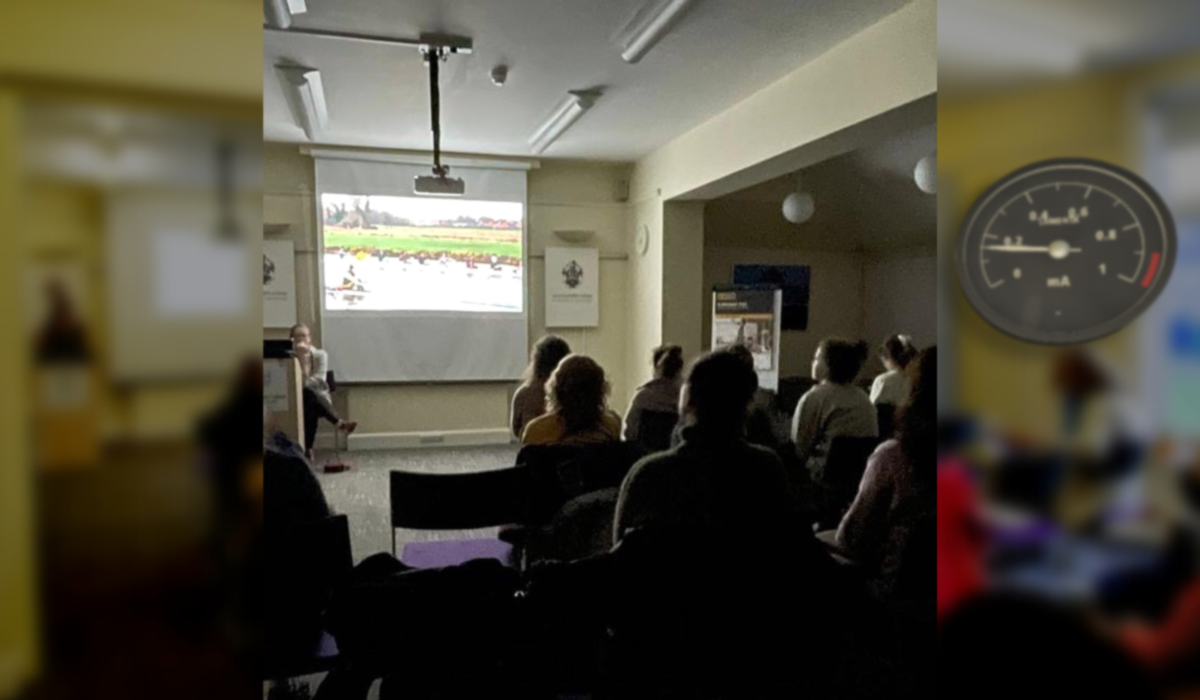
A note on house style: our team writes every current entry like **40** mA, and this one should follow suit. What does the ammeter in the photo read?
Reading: **0.15** mA
